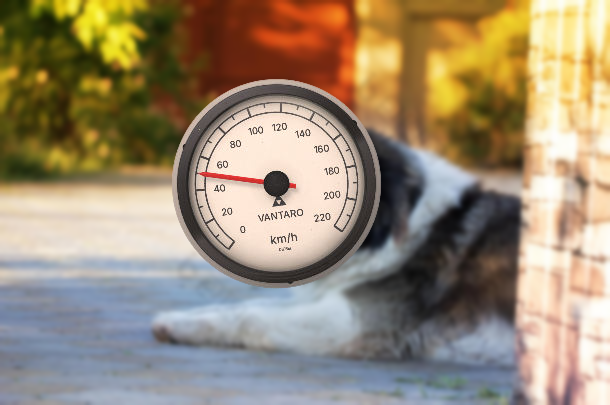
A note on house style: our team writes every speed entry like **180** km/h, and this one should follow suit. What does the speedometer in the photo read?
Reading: **50** km/h
